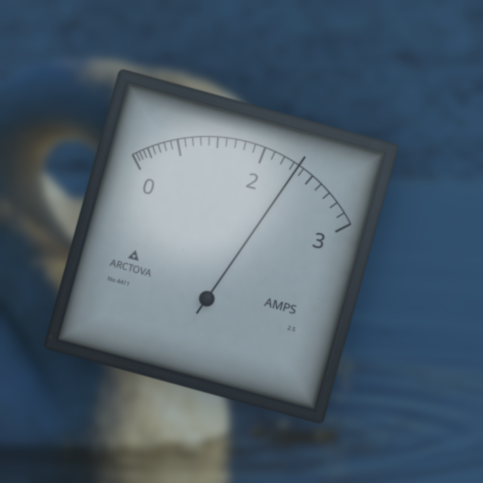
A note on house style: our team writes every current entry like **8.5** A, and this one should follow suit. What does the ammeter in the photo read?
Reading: **2.35** A
